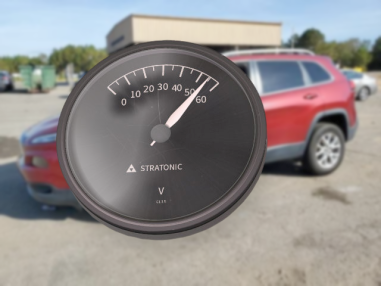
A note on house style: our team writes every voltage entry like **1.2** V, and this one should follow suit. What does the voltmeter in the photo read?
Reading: **55** V
